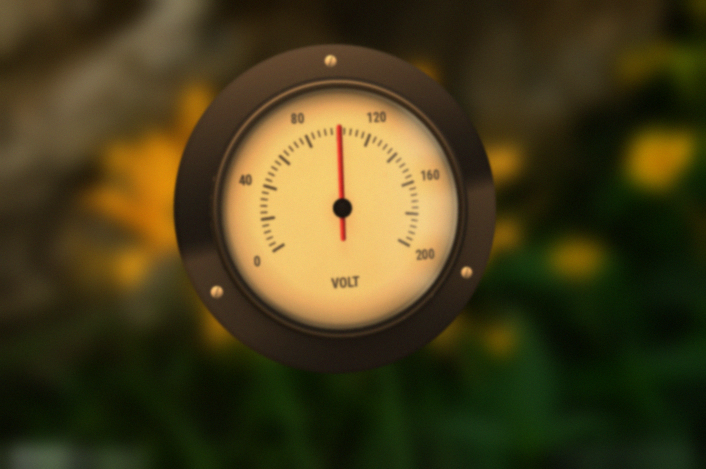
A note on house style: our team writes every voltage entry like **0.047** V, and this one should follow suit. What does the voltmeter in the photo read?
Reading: **100** V
